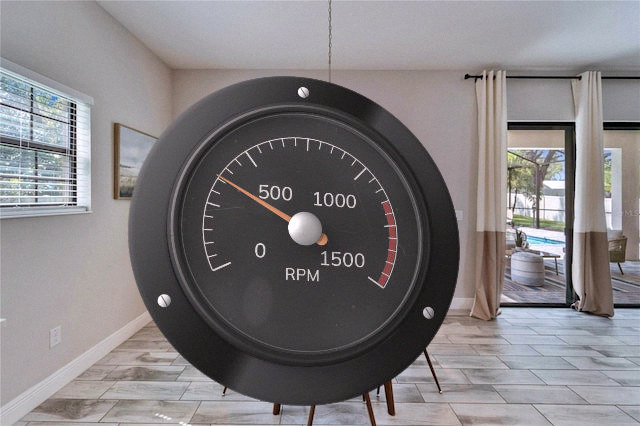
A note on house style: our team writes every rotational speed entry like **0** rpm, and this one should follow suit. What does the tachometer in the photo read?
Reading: **350** rpm
